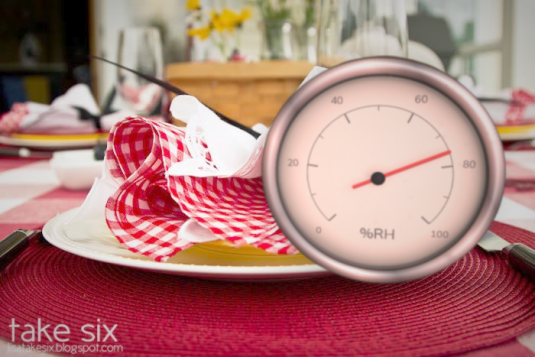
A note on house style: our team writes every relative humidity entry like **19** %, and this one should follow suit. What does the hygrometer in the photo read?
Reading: **75** %
